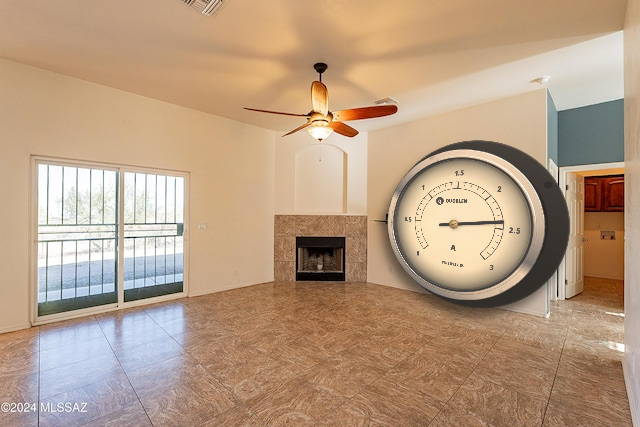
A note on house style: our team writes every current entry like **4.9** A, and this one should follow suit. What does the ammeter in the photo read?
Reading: **2.4** A
